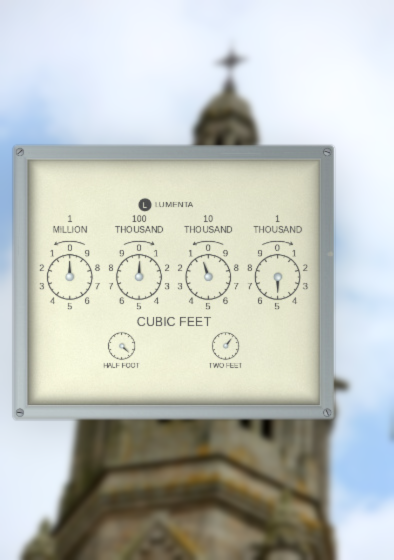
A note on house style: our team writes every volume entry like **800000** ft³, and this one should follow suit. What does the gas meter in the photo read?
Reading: **500** ft³
